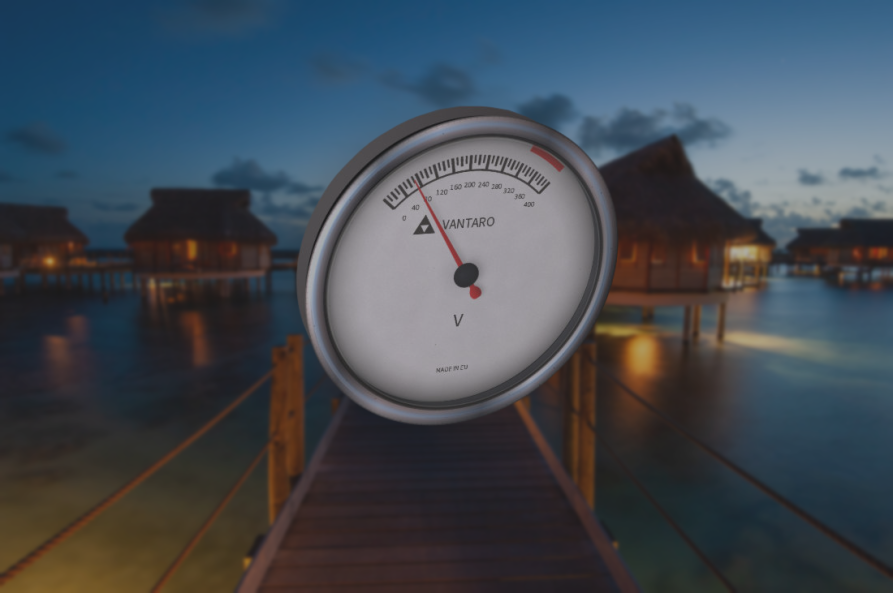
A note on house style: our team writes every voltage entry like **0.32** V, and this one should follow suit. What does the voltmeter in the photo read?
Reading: **70** V
